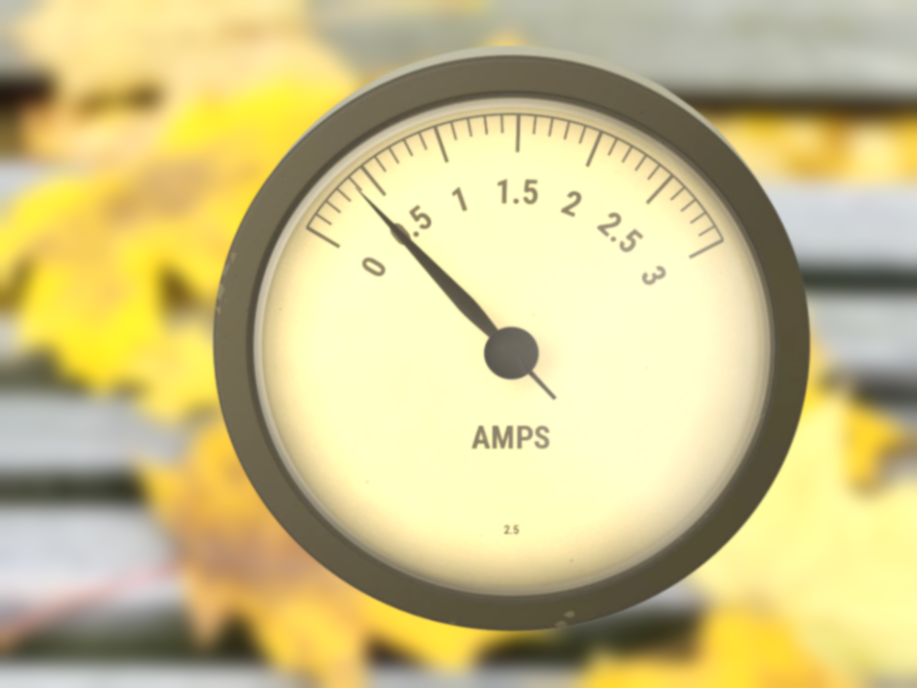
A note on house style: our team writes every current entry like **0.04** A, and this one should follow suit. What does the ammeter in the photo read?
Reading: **0.4** A
